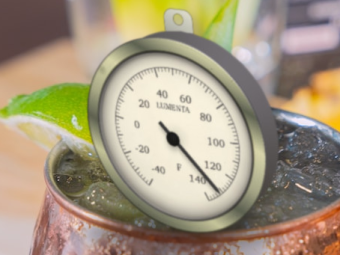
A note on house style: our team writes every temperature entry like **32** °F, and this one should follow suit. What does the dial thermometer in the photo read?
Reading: **130** °F
